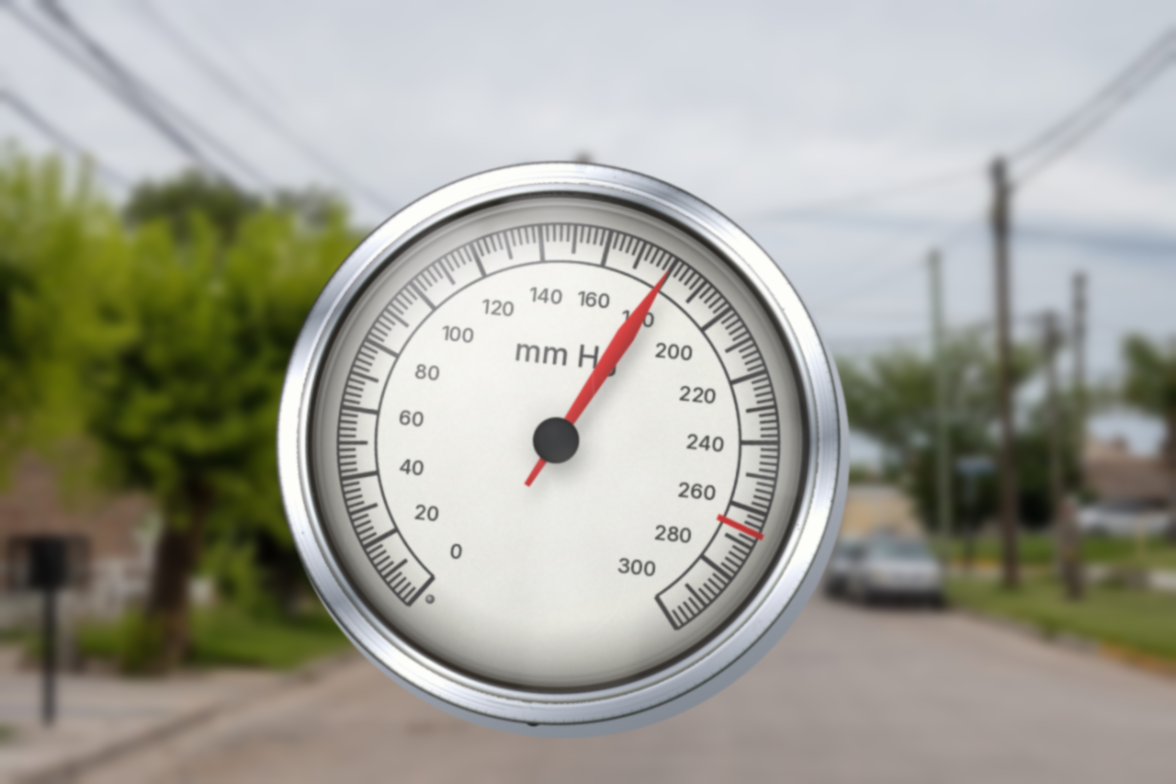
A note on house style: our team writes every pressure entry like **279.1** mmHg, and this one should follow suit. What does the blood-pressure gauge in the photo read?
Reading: **180** mmHg
